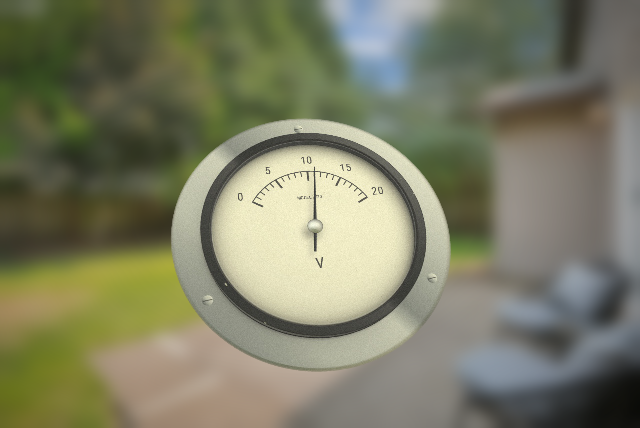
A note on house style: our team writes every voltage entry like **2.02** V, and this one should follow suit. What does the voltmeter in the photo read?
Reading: **11** V
